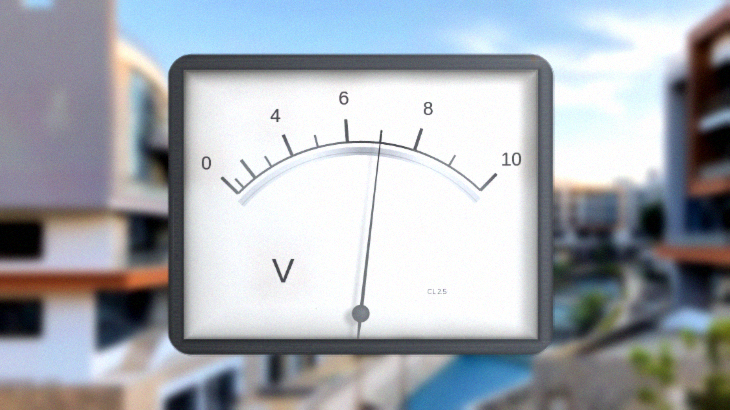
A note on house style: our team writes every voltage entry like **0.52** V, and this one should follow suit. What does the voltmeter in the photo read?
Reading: **7** V
